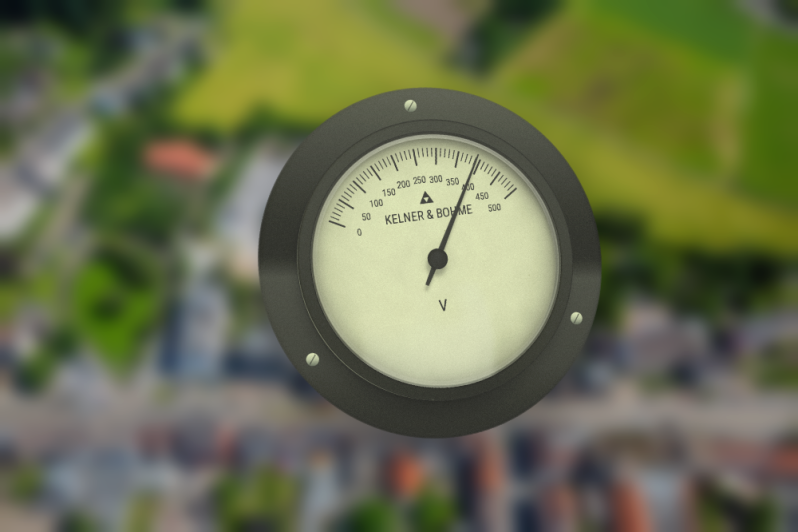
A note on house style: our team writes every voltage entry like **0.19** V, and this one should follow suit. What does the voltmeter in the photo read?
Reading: **390** V
